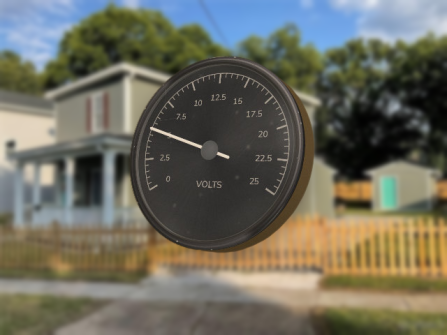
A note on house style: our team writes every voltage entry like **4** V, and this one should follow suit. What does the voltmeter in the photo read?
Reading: **5** V
